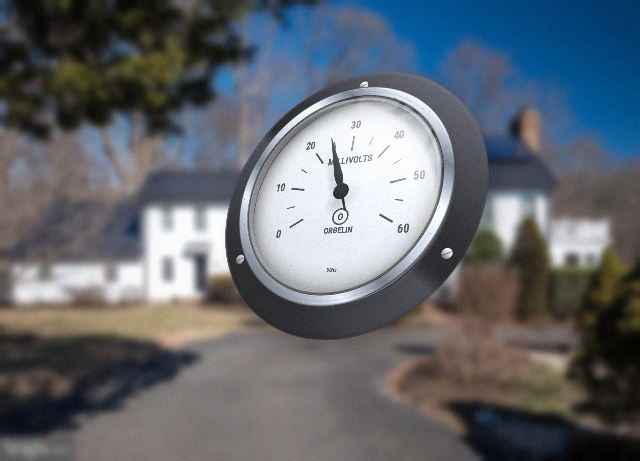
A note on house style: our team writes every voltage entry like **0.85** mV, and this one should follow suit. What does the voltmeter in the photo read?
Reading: **25** mV
